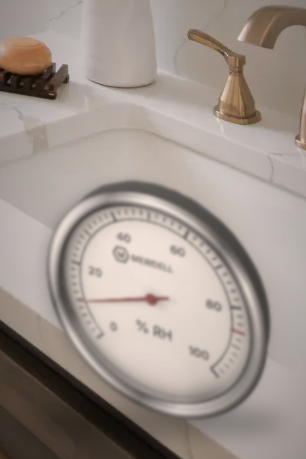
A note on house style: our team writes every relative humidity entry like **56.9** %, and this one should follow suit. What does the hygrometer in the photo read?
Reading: **10** %
